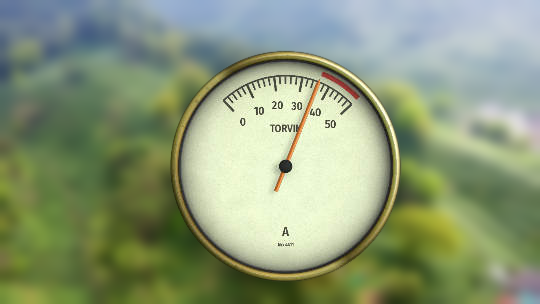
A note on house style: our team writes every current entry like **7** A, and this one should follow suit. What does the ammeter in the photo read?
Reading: **36** A
